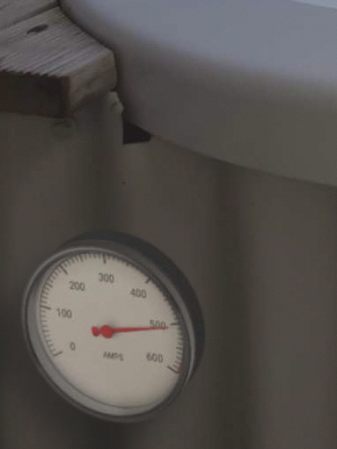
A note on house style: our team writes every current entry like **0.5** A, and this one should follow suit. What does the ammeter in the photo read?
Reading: **500** A
